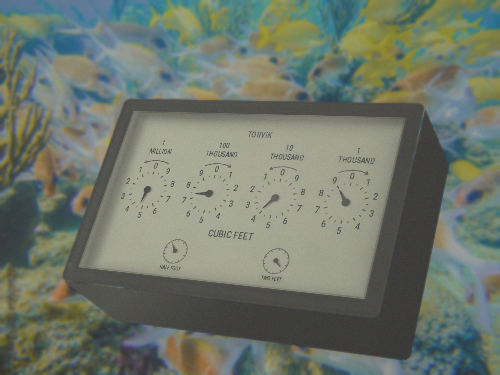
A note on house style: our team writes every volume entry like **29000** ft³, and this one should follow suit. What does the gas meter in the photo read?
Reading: **473900** ft³
